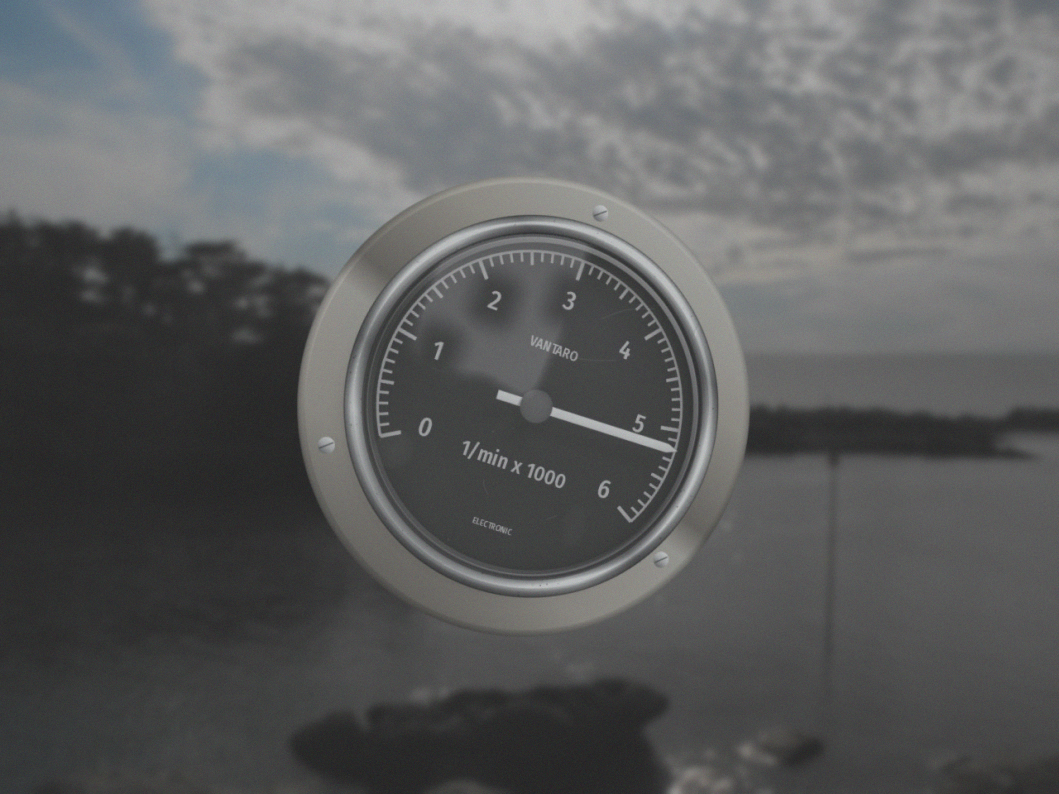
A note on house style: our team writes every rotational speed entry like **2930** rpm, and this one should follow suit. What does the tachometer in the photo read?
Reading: **5200** rpm
